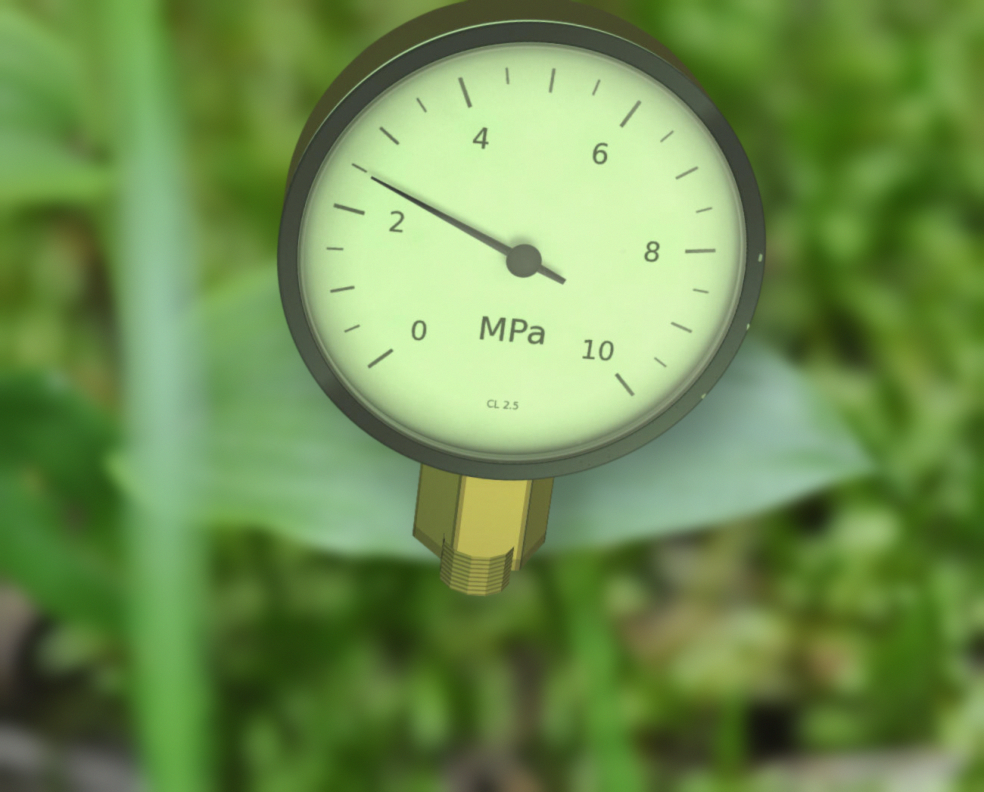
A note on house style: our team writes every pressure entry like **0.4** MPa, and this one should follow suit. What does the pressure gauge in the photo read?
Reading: **2.5** MPa
